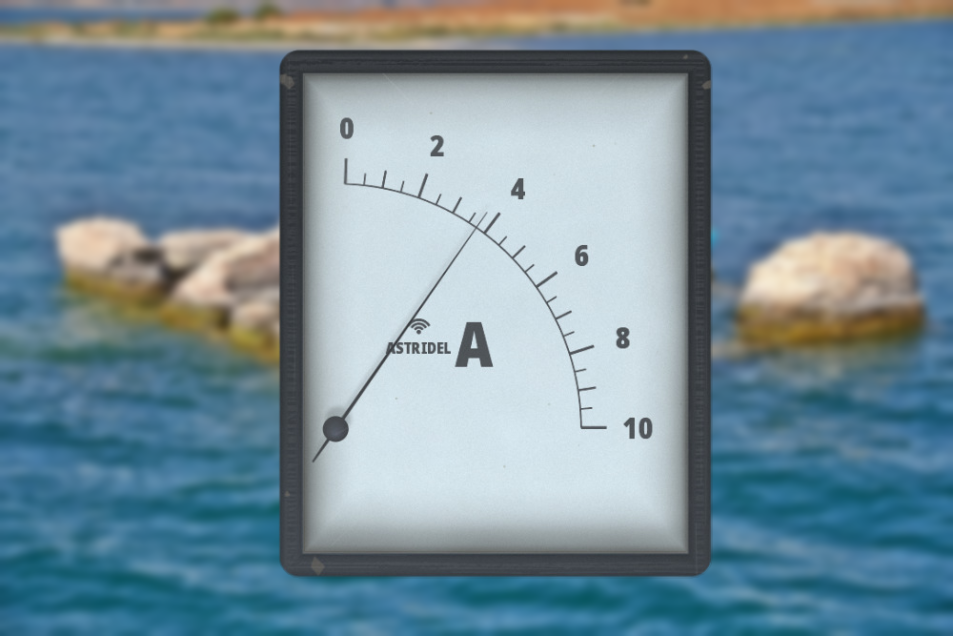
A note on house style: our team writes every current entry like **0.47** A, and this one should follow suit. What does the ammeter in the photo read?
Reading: **3.75** A
